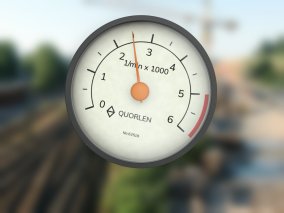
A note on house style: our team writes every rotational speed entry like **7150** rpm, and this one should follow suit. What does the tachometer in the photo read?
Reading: **2500** rpm
